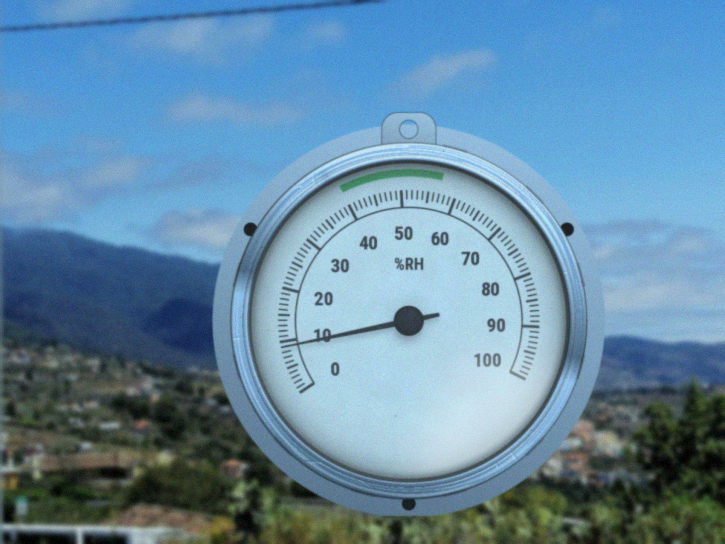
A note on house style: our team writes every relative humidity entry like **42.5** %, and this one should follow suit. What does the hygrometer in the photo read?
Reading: **9** %
